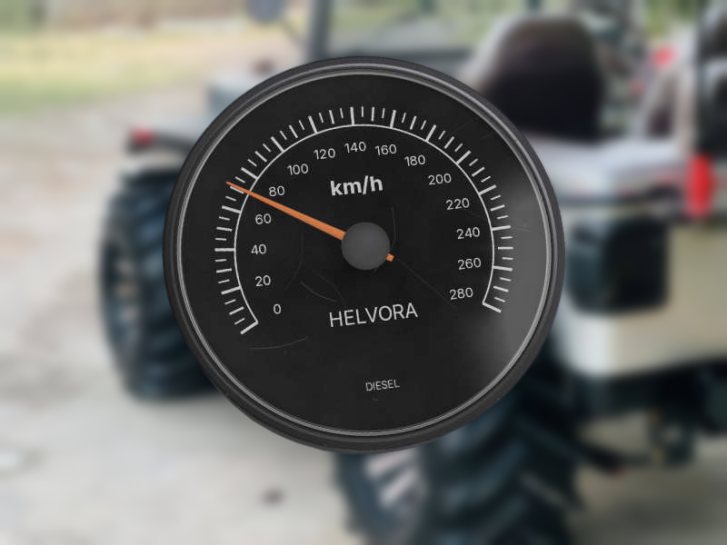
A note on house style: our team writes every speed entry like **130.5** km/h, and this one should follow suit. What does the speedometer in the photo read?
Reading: **70** km/h
